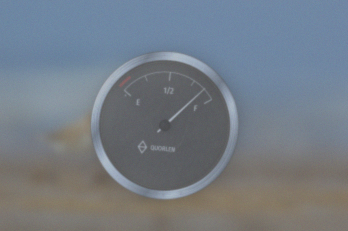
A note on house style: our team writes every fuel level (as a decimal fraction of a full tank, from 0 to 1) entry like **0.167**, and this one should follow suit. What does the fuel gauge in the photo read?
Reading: **0.875**
